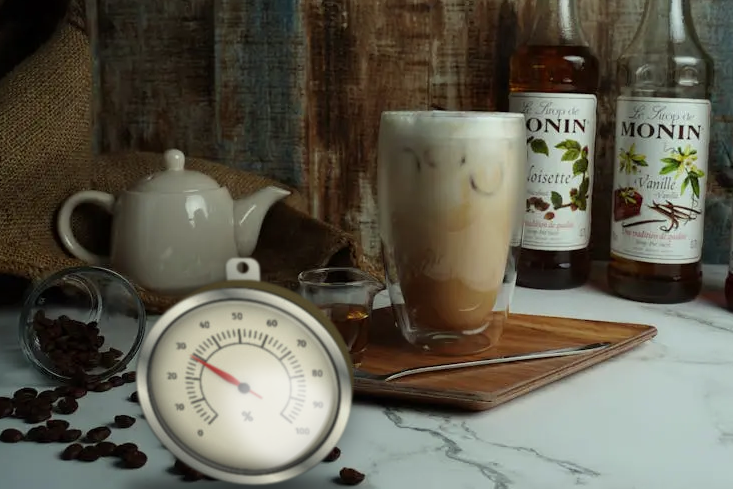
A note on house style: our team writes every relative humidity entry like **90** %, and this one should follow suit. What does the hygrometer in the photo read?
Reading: **30** %
